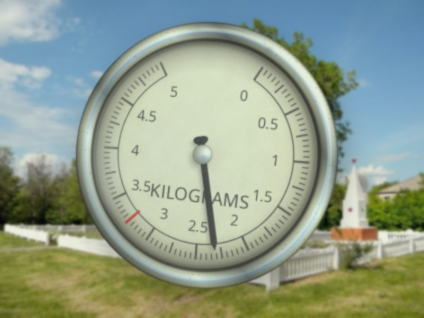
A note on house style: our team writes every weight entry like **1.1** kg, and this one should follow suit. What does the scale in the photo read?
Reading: **2.3** kg
